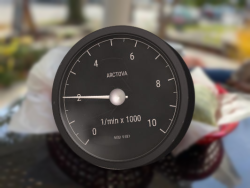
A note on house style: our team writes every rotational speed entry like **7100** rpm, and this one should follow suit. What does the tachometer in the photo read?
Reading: **2000** rpm
